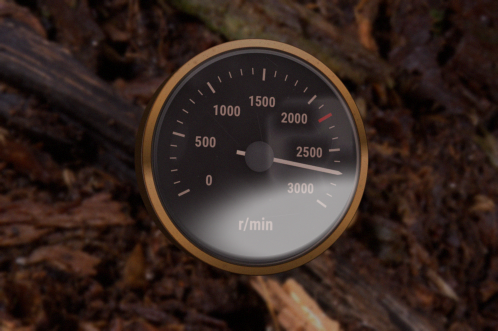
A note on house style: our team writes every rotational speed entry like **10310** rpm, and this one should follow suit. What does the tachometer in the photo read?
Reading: **2700** rpm
